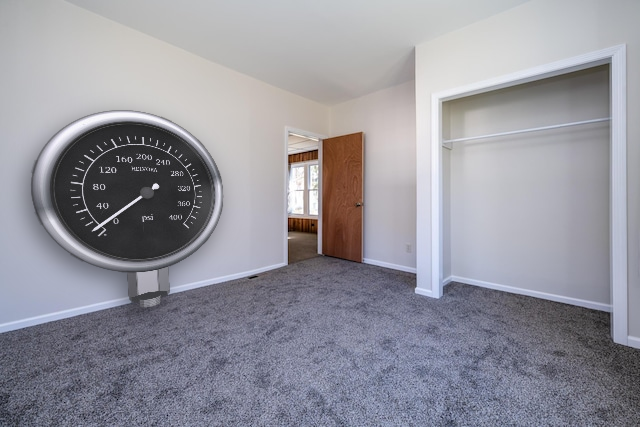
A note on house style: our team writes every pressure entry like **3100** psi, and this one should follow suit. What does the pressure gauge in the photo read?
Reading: **10** psi
